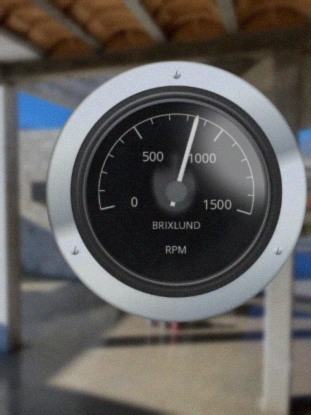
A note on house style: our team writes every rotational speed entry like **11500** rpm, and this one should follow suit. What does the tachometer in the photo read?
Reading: **850** rpm
